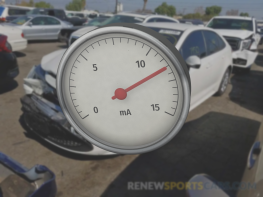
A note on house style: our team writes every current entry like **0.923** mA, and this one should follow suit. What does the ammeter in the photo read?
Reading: **11.5** mA
